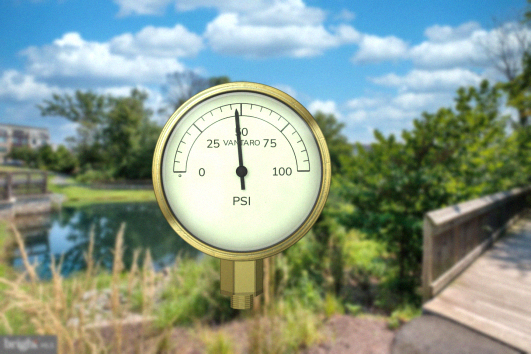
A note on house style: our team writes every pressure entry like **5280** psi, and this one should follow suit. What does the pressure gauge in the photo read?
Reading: **47.5** psi
